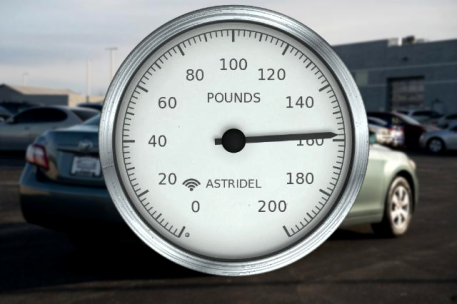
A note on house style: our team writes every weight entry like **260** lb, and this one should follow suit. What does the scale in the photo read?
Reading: **158** lb
